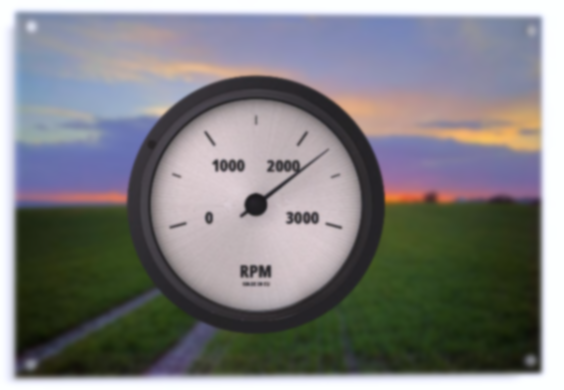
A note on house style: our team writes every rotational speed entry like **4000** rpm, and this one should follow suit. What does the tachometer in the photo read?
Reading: **2250** rpm
